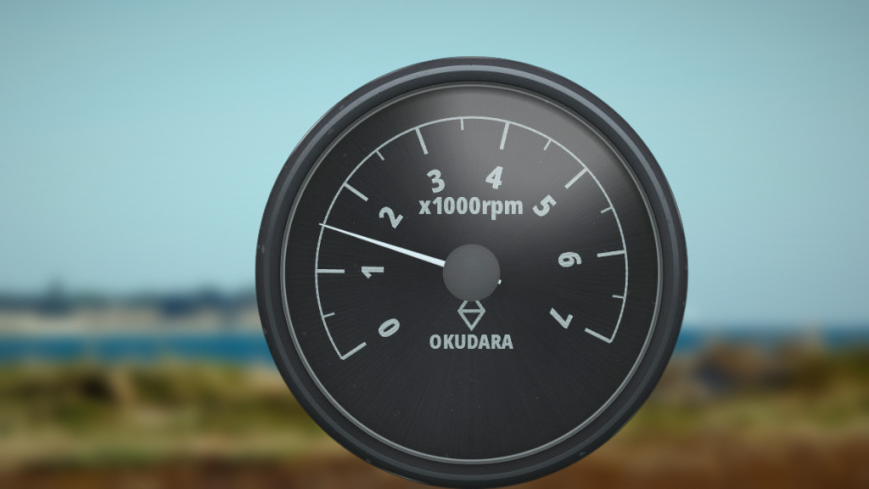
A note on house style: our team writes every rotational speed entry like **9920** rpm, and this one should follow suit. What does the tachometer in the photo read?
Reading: **1500** rpm
